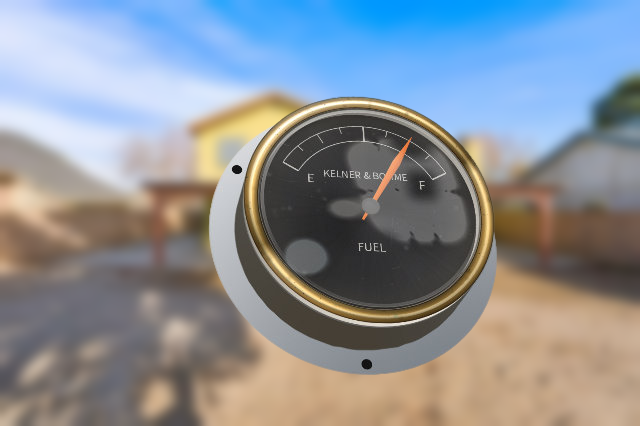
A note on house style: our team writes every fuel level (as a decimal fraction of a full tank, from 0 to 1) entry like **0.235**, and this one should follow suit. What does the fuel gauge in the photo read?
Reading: **0.75**
